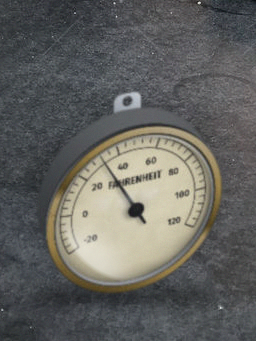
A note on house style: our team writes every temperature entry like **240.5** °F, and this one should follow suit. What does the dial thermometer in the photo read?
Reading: **32** °F
